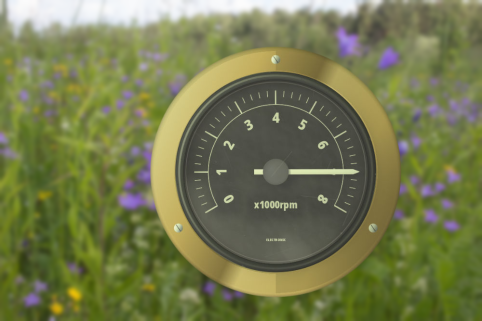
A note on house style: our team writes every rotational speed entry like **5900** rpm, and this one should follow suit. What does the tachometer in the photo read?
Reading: **7000** rpm
